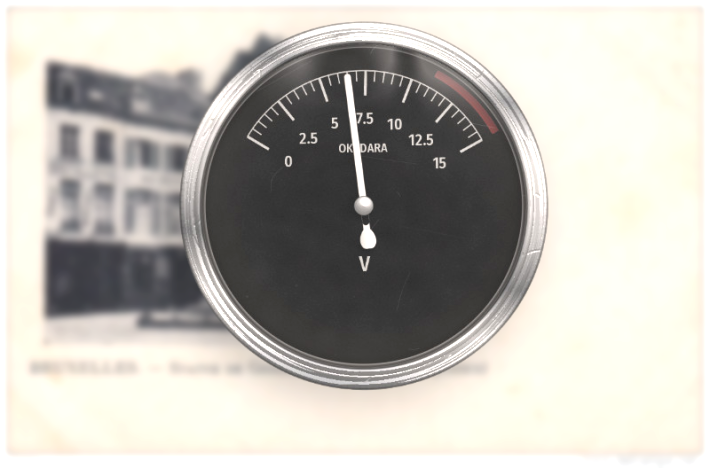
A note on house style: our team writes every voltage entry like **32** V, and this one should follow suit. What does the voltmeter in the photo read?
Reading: **6.5** V
